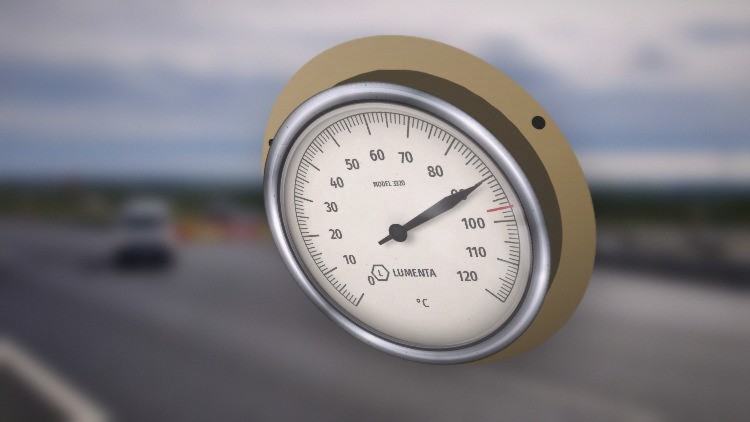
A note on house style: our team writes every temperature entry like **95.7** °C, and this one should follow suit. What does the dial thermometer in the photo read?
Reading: **90** °C
